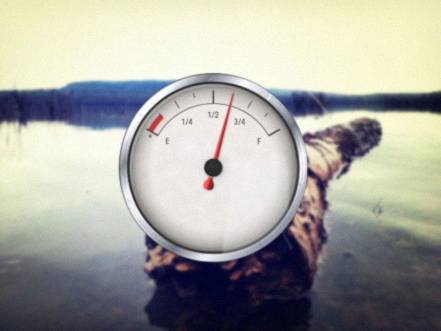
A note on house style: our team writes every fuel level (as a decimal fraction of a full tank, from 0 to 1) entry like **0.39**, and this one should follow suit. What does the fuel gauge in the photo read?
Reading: **0.625**
